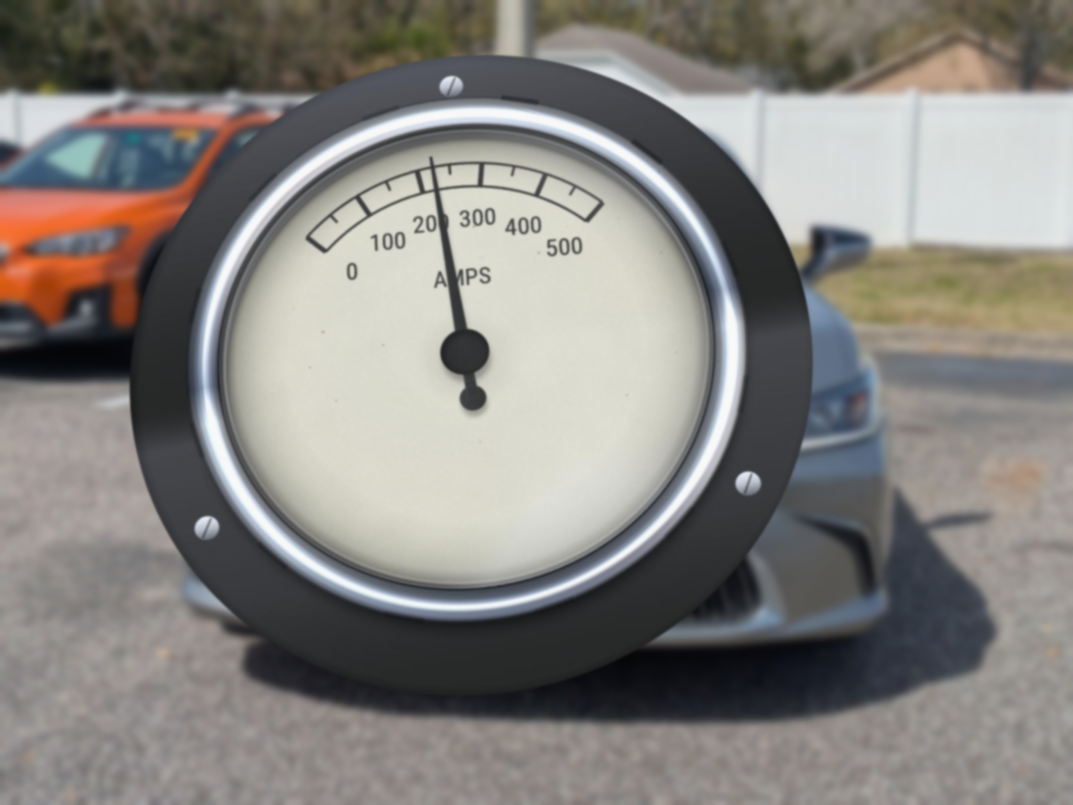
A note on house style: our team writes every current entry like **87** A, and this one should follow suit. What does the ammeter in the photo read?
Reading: **225** A
